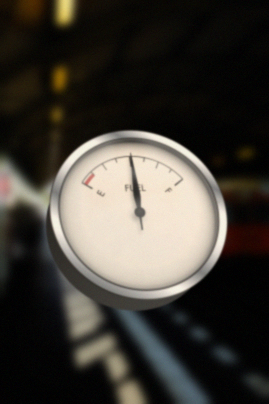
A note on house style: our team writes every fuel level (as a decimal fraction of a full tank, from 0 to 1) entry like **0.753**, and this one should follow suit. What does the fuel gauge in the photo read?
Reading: **0.5**
